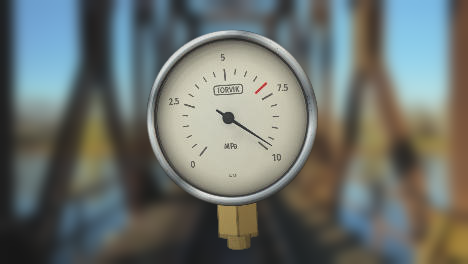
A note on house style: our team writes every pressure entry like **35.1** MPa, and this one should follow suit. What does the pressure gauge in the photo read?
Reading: **9.75** MPa
